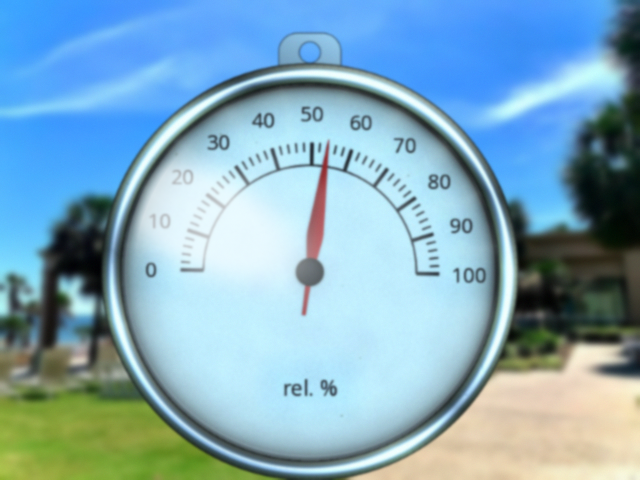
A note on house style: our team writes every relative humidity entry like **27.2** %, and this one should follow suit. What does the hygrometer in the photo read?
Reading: **54** %
